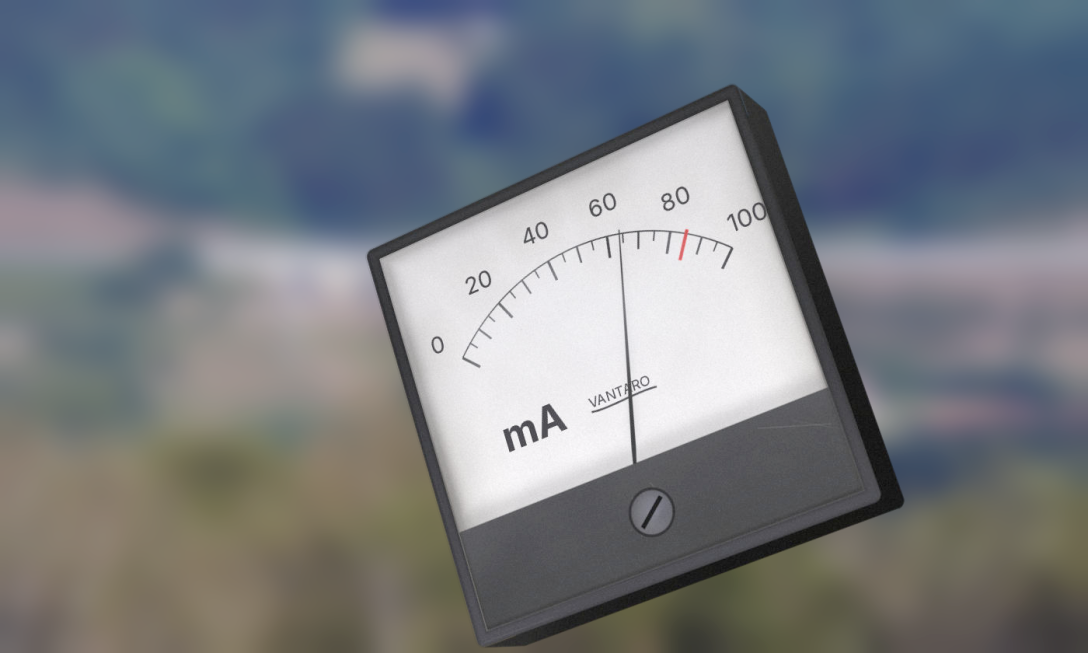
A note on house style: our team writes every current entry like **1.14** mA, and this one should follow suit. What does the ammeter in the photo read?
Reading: **65** mA
